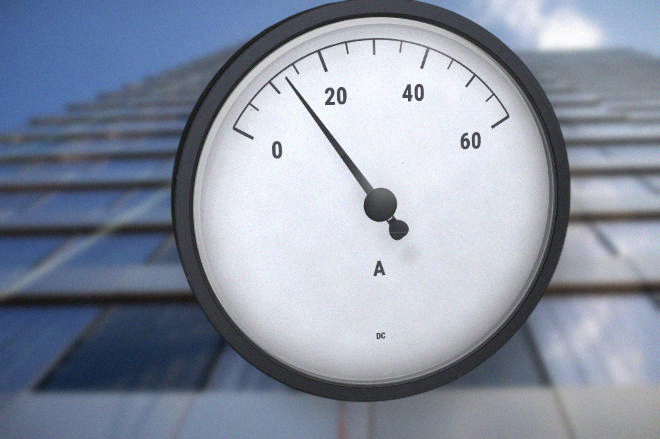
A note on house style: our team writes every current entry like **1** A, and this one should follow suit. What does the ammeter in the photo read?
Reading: **12.5** A
